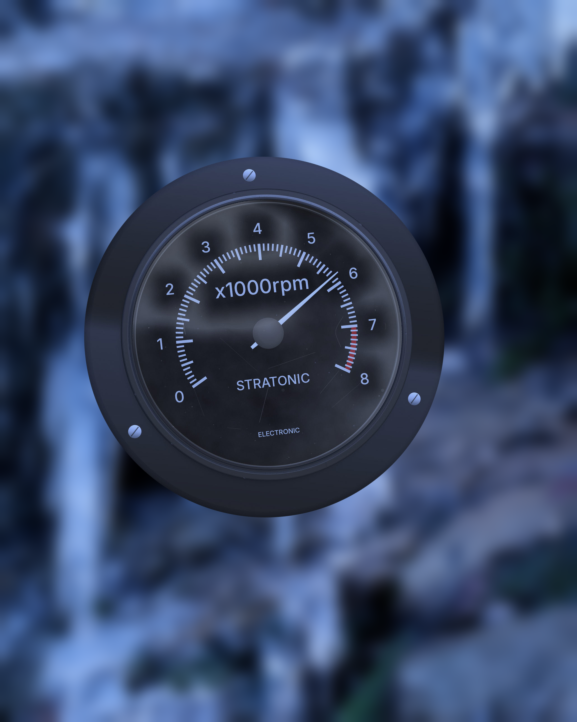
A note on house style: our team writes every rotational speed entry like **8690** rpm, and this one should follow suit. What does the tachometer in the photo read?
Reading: **5800** rpm
